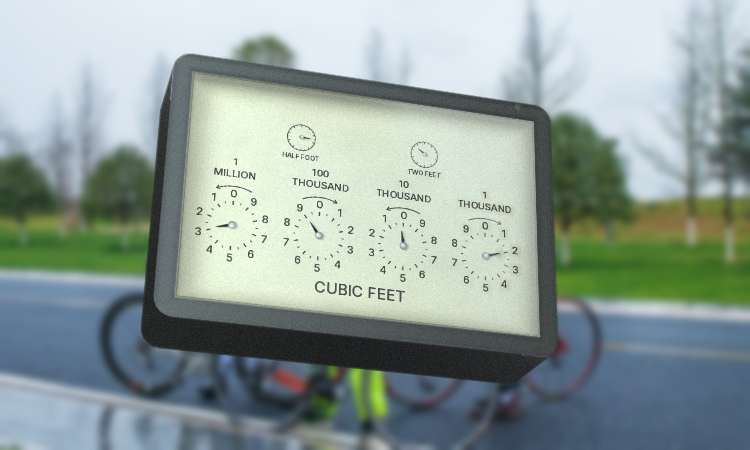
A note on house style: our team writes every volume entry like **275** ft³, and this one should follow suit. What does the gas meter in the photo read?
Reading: **290200** ft³
